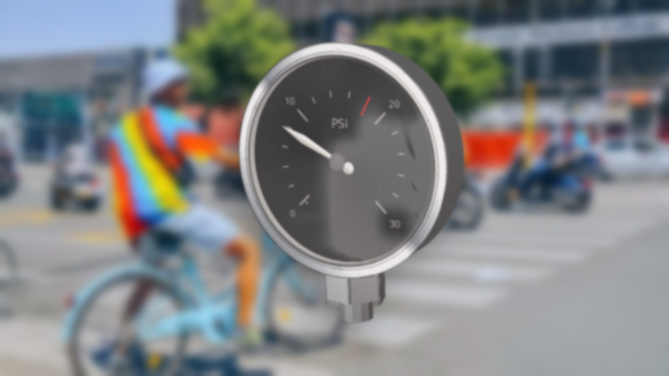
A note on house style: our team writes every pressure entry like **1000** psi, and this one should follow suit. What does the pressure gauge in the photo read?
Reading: **8** psi
